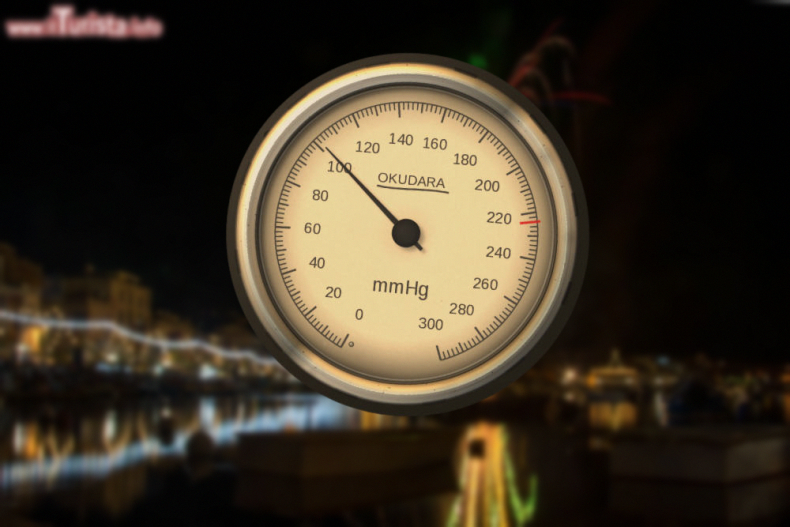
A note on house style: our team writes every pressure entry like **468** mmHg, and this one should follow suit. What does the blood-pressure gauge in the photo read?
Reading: **102** mmHg
